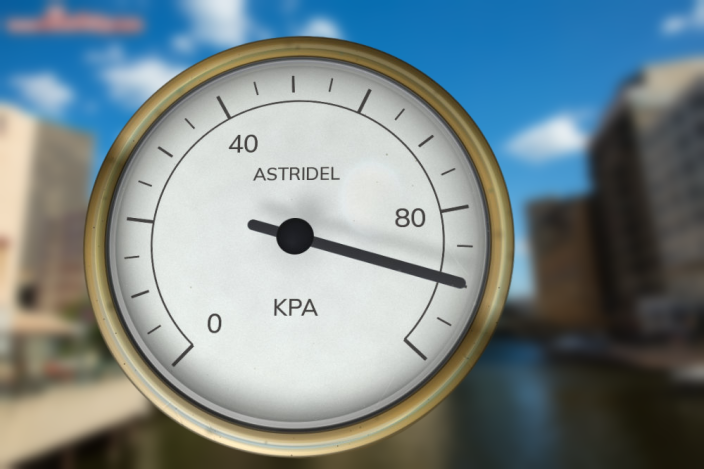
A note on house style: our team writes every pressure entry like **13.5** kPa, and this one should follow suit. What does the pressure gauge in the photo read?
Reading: **90** kPa
